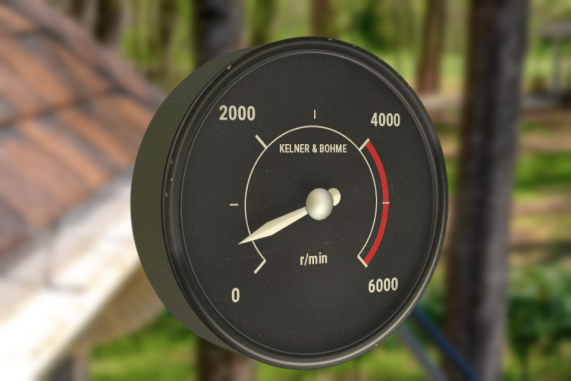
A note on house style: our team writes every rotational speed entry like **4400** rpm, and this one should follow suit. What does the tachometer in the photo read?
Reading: **500** rpm
